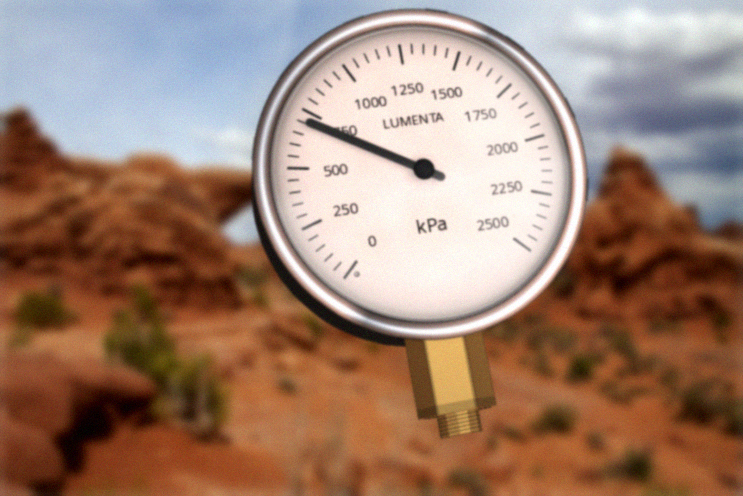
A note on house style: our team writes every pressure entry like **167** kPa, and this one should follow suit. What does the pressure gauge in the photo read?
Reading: **700** kPa
